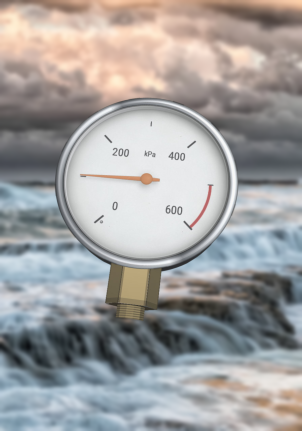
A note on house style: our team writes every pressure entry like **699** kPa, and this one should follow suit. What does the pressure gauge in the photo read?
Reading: **100** kPa
